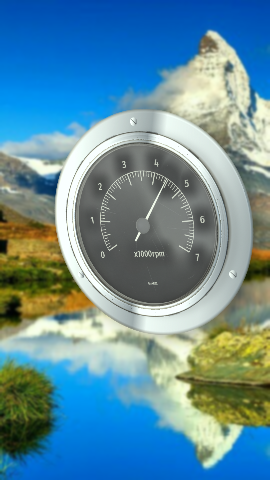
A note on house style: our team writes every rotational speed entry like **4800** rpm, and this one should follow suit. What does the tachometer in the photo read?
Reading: **4500** rpm
